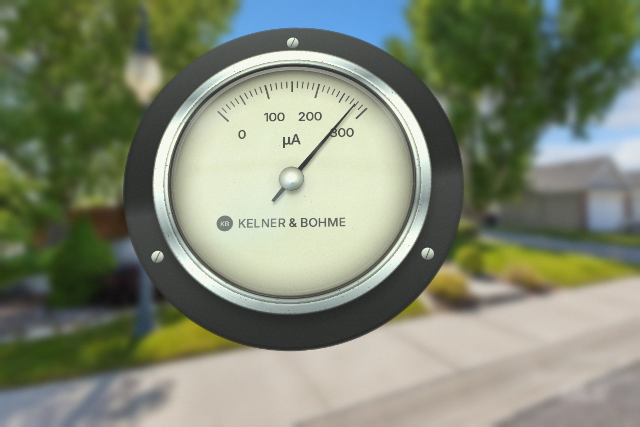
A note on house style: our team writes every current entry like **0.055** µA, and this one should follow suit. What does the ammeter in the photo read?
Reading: **280** µA
